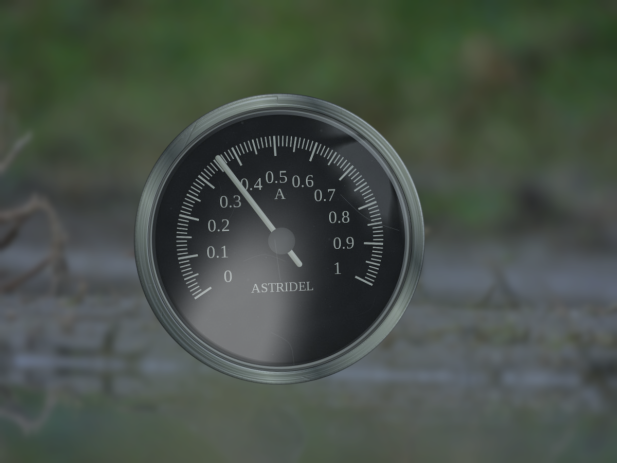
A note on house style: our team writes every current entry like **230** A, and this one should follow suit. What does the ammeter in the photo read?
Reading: **0.36** A
